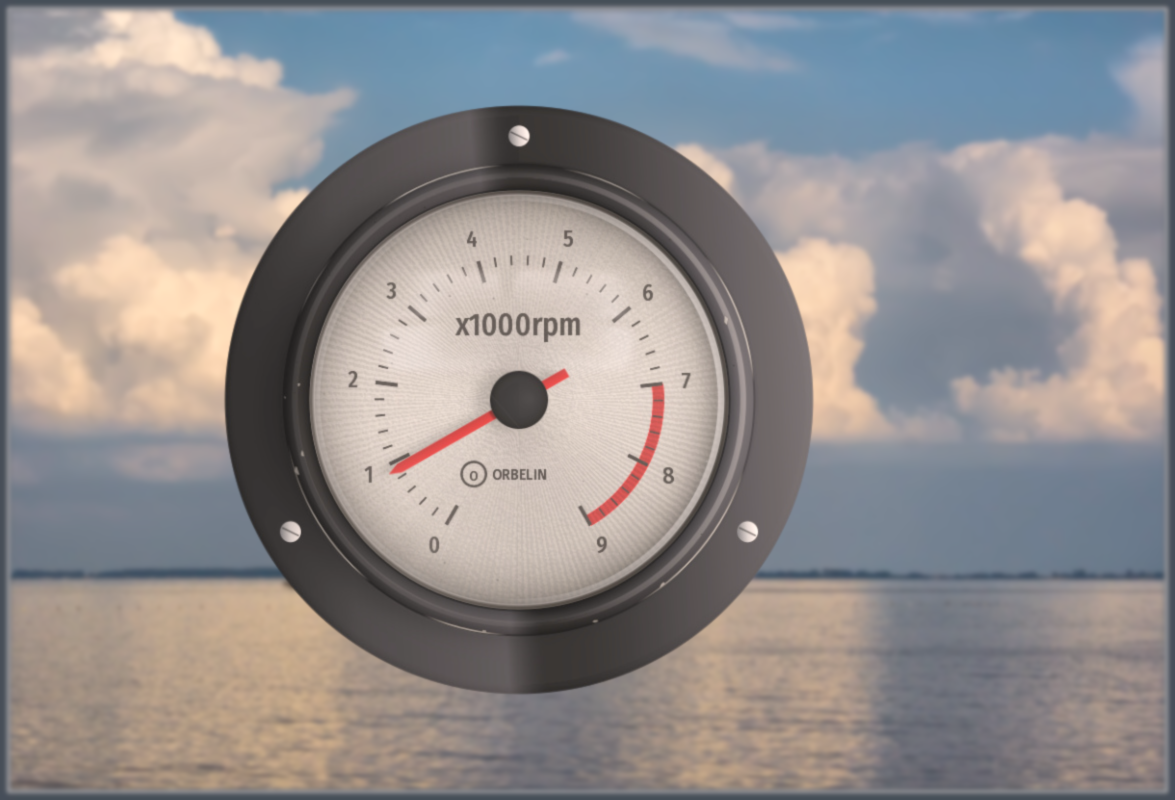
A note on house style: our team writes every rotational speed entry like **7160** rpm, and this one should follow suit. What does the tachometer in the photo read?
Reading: **900** rpm
